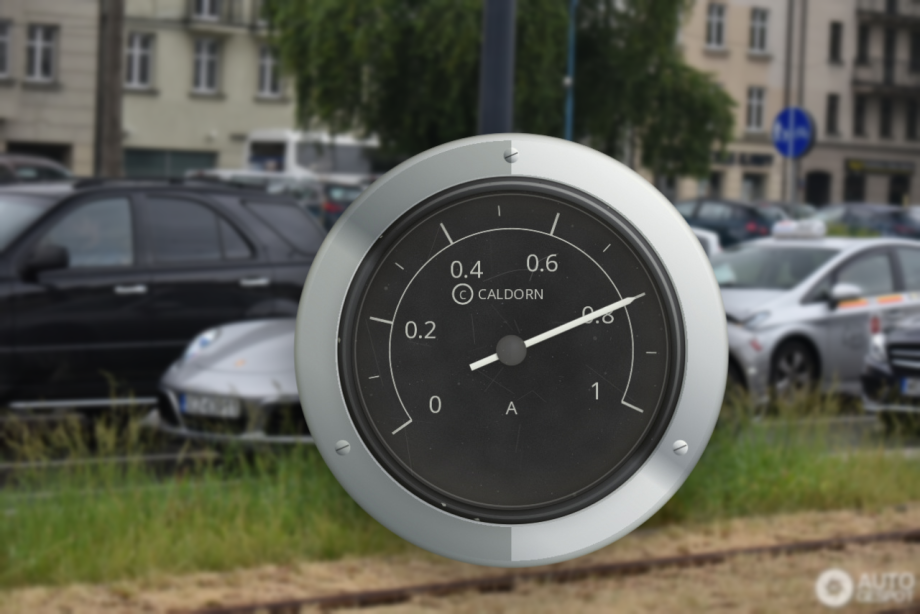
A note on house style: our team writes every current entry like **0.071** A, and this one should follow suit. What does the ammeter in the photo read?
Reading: **0.8** A
